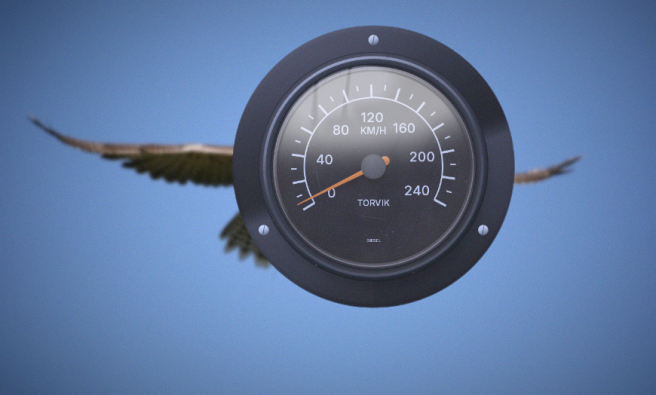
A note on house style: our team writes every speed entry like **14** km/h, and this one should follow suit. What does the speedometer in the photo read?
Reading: **5** km/h
